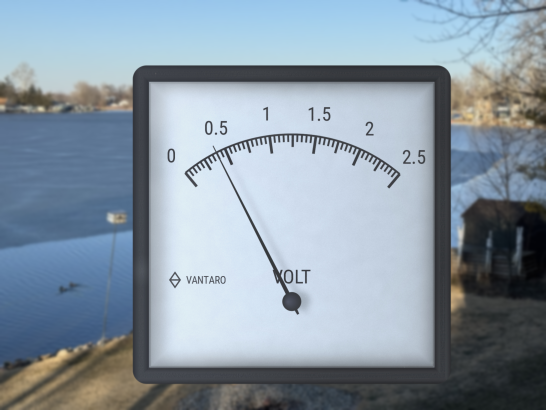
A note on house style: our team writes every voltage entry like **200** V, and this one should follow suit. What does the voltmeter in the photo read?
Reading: **0.4** V
